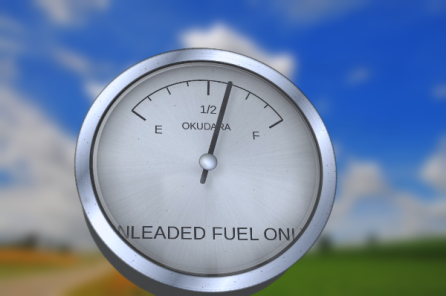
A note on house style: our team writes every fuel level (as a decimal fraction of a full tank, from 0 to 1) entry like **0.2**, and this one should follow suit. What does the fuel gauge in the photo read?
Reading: **0.625**
